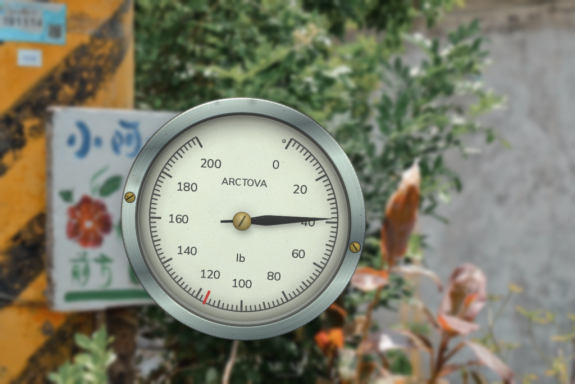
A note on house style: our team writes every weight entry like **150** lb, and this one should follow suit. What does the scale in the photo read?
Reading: **38** lb
